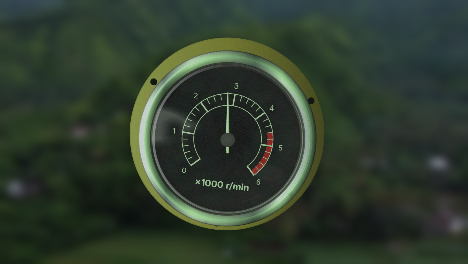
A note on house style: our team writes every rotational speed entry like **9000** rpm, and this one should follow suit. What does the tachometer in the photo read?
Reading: **2800** rpm
